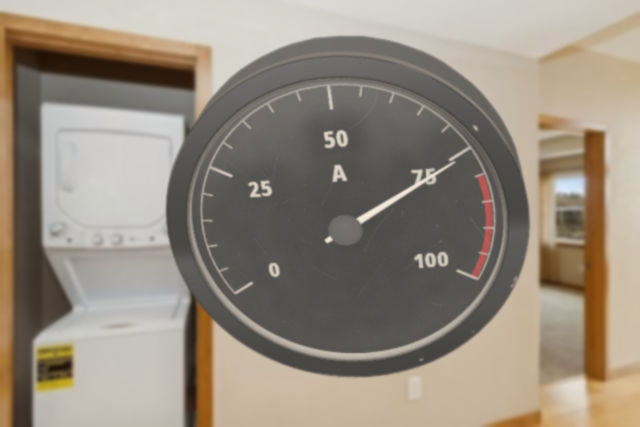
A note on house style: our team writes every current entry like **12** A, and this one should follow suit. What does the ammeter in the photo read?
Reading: **75** A
